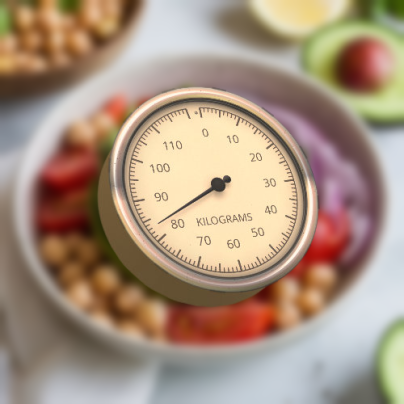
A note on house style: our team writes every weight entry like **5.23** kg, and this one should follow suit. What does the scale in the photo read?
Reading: **83** kg
